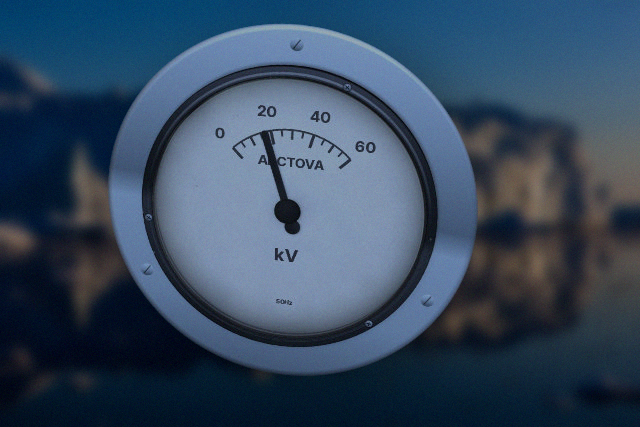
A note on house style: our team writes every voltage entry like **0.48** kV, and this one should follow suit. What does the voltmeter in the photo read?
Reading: **17.5** kV
